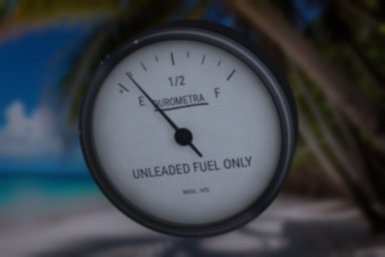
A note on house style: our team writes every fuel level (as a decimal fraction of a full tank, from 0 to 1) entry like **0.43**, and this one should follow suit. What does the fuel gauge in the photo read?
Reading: **0.125**
